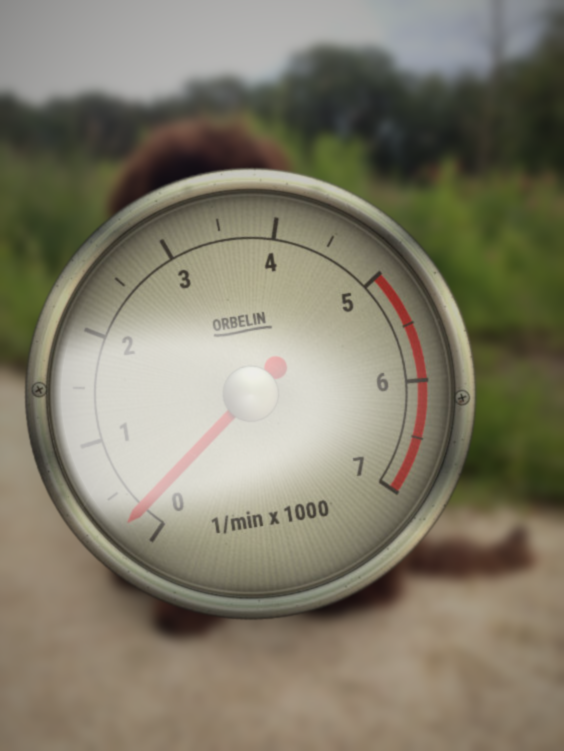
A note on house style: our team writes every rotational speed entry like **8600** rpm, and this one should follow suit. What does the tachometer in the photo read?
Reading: **250** rpm
